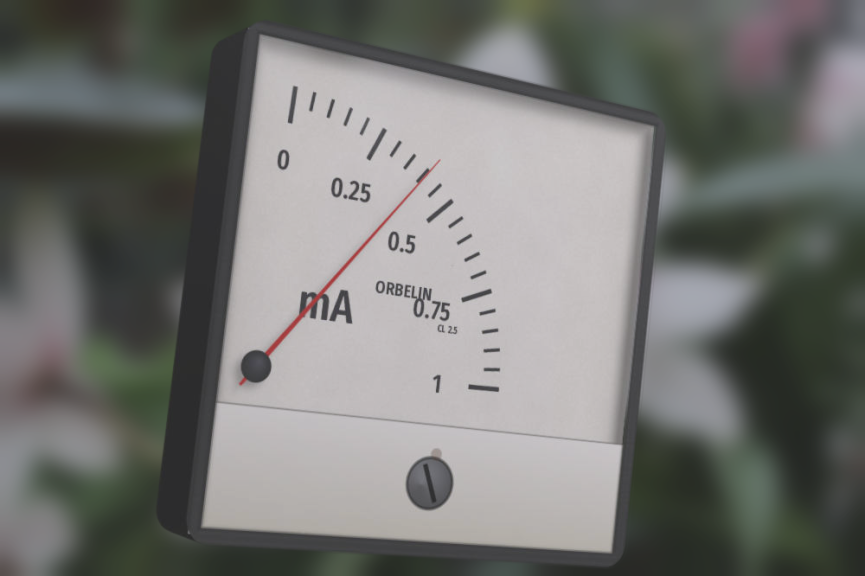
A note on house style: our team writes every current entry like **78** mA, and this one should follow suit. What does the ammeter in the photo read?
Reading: **0.4** mA
